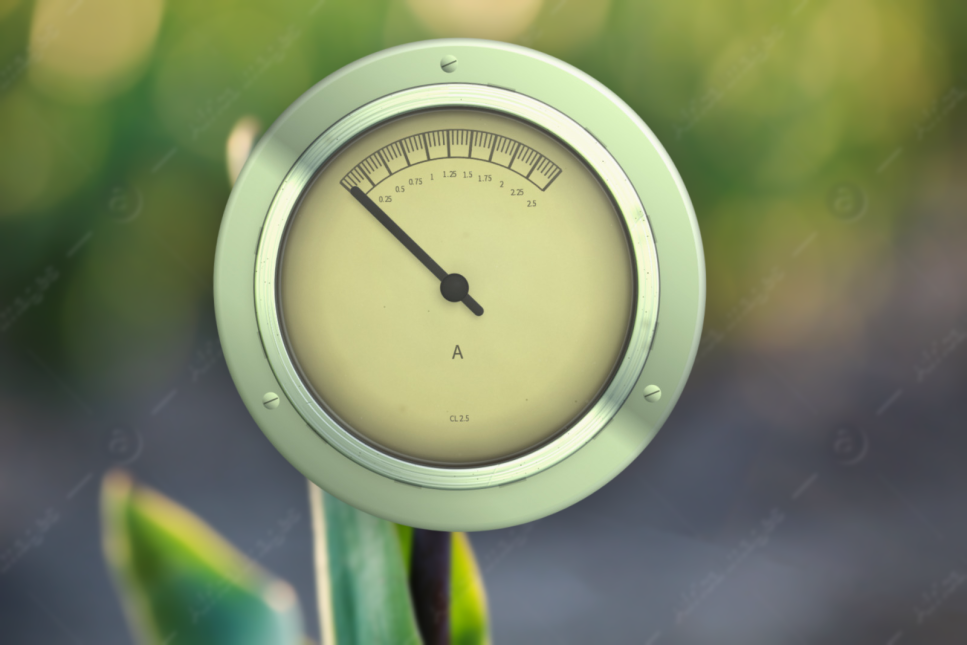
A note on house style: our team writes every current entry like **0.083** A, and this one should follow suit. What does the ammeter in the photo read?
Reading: **0.05** A
